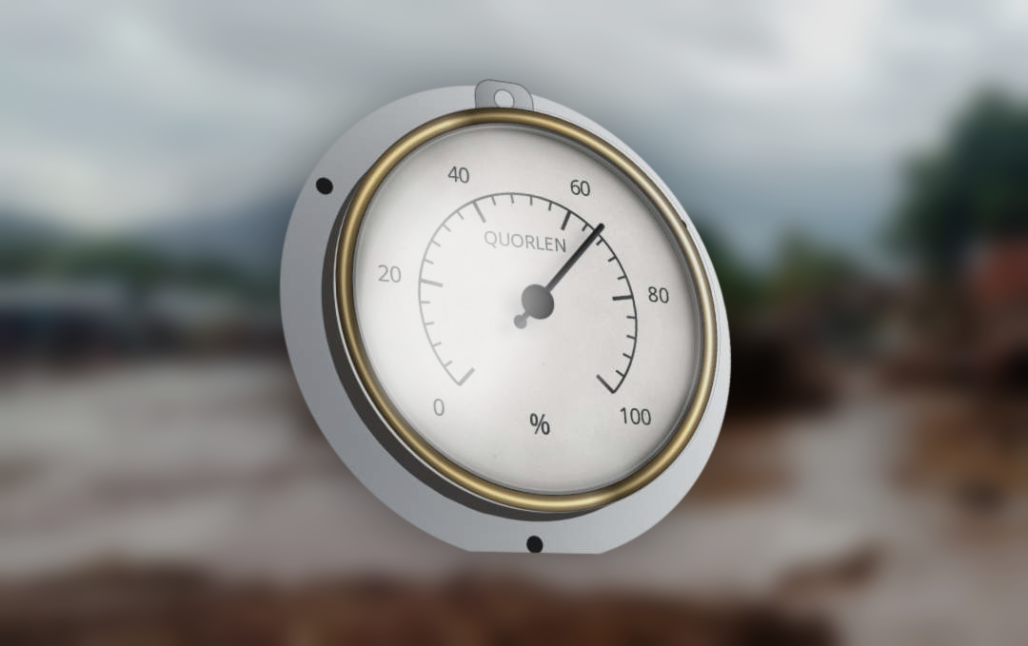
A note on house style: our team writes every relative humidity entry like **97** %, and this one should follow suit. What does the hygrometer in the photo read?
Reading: **66** %
